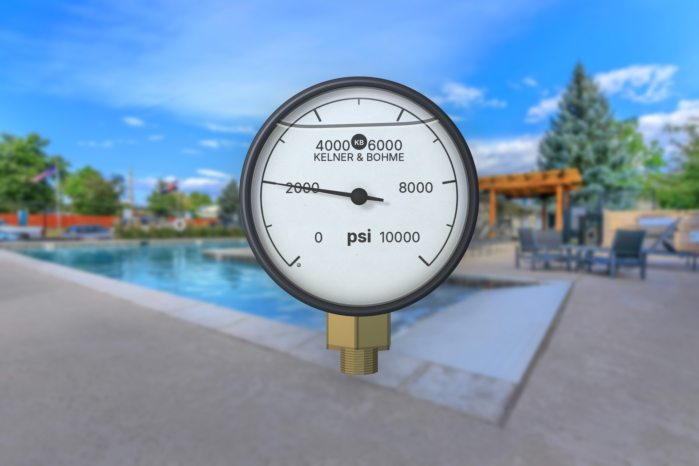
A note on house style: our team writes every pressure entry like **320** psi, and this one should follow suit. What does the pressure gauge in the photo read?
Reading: **2000** psi
